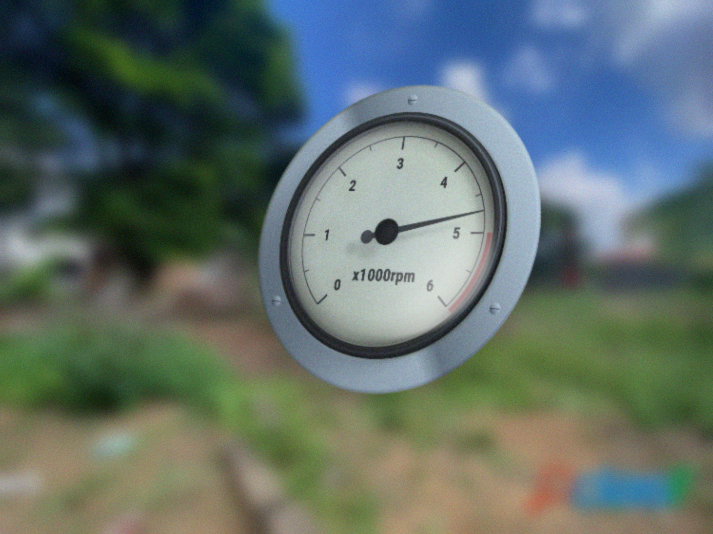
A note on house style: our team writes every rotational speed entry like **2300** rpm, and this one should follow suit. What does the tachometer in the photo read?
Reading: **4750** rpm
